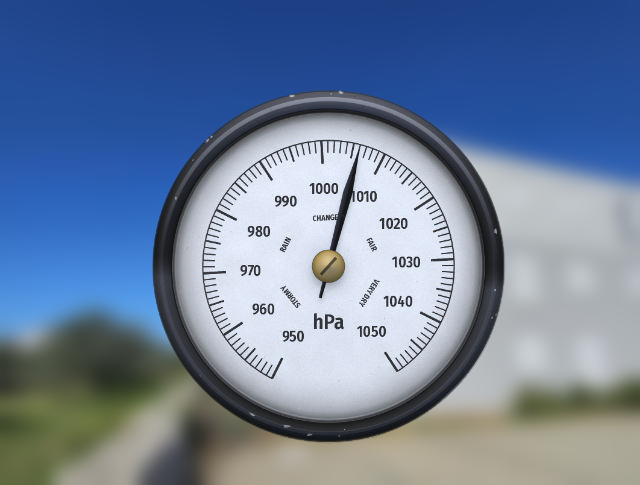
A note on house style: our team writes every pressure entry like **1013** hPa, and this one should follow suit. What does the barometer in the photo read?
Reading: **1006** hPa
